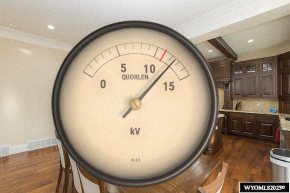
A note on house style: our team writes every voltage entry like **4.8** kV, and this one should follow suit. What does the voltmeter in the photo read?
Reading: **12.5** kV
